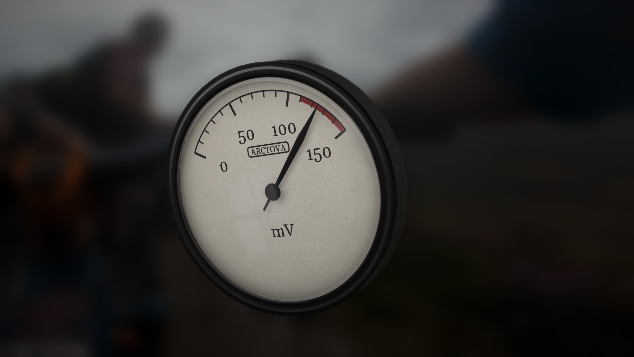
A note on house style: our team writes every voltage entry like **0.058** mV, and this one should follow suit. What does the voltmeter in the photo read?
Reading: **125** mV
